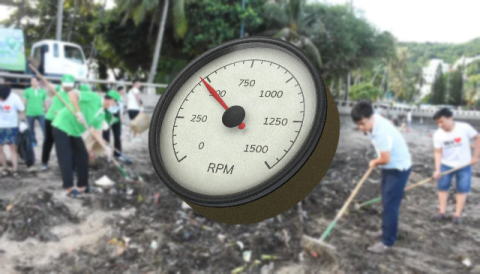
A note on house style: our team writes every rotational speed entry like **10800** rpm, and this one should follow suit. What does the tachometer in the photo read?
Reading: **475** rpm
